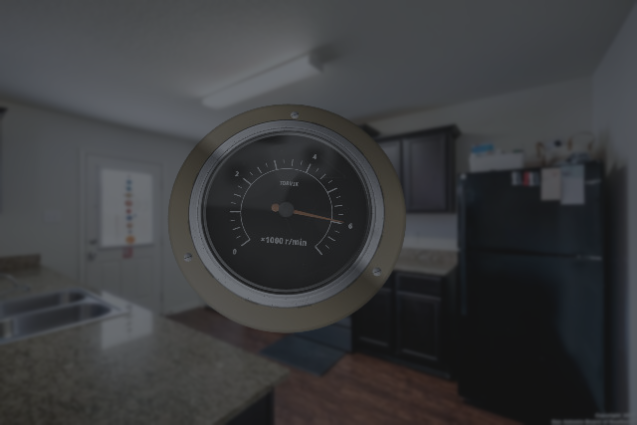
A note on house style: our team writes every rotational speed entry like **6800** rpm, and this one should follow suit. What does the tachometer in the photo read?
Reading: **6000** rpm
